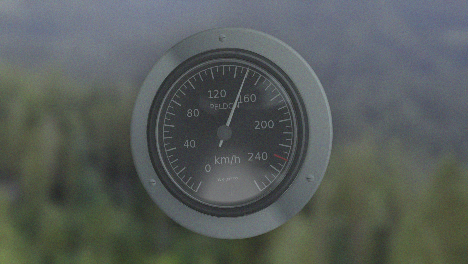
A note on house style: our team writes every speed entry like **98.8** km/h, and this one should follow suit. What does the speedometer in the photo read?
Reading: **150** km/h
